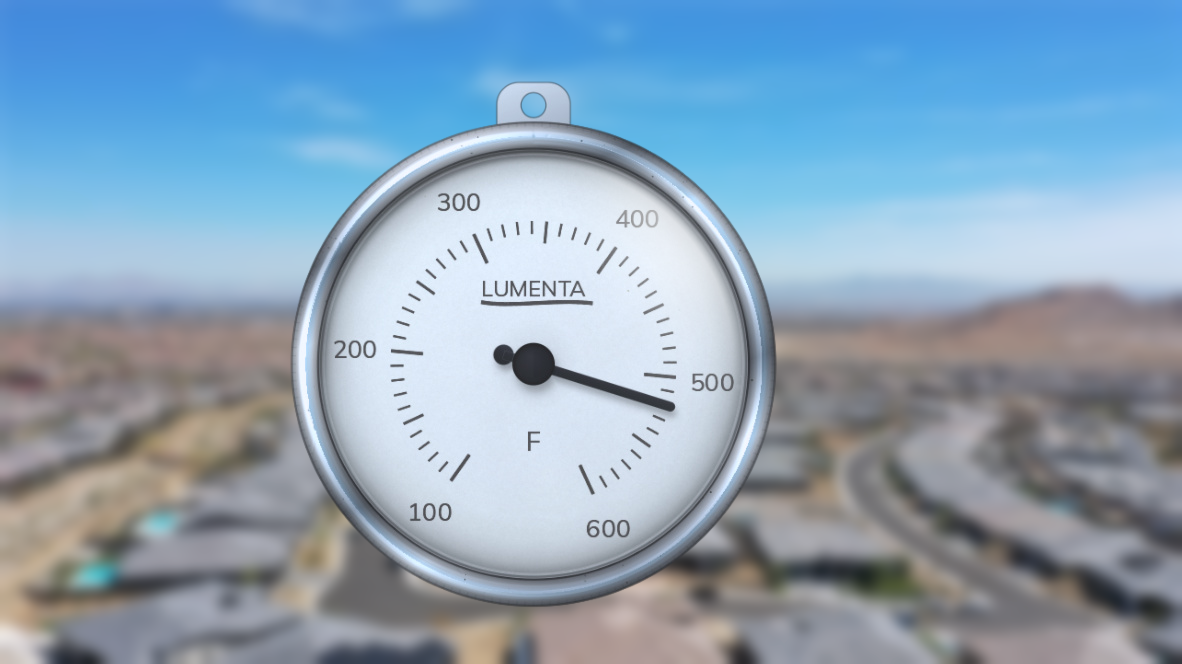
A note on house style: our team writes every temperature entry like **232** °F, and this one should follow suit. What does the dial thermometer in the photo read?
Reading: **520** °F
